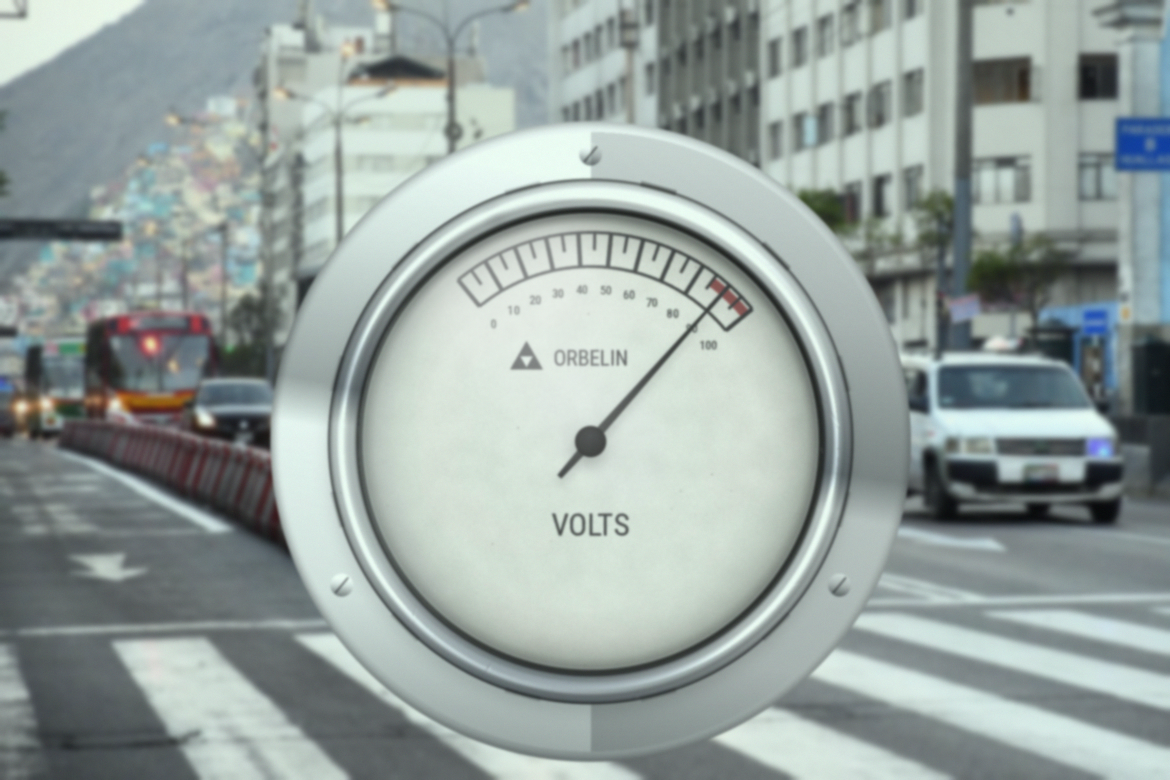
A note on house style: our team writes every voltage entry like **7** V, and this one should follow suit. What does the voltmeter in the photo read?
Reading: **90** V
